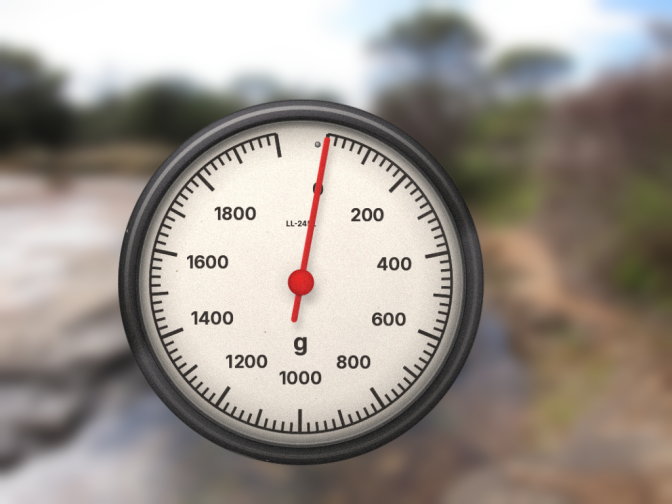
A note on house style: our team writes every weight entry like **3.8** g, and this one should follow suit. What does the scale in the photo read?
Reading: **0** g
